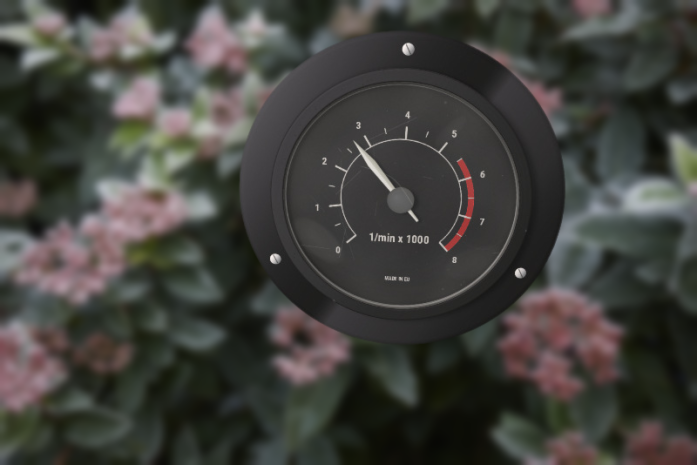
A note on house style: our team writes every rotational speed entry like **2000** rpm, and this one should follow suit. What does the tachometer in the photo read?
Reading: **2750** rpm
